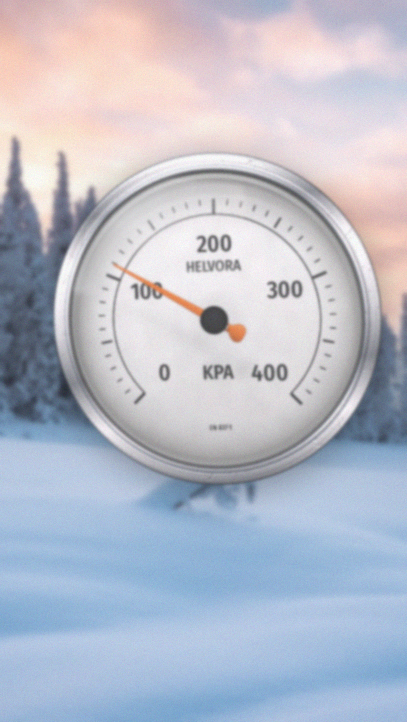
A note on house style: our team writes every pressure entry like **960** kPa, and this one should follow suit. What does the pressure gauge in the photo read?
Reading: **110** kPa
